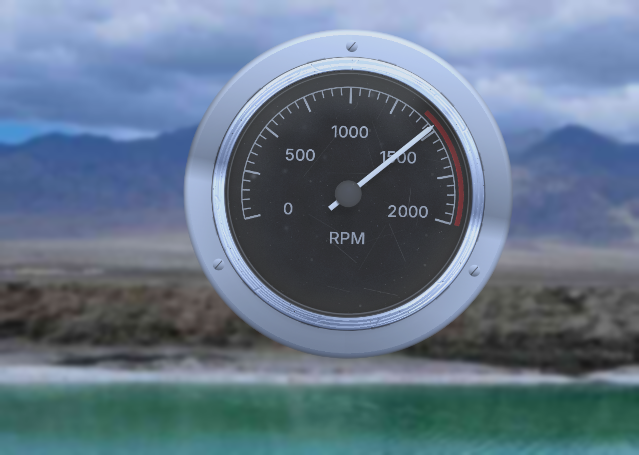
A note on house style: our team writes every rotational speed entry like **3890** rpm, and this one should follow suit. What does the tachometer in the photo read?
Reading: **1475** rpm
